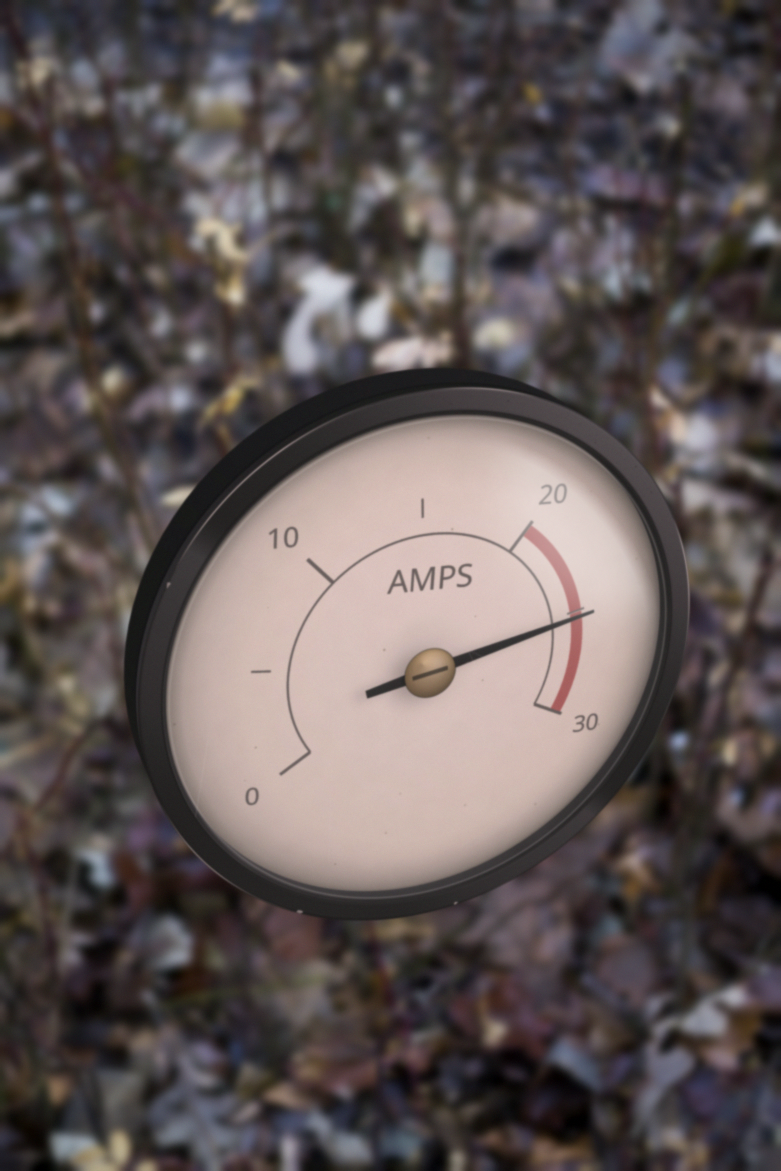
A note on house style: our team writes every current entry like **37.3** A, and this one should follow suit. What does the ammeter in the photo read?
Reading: **25** A
